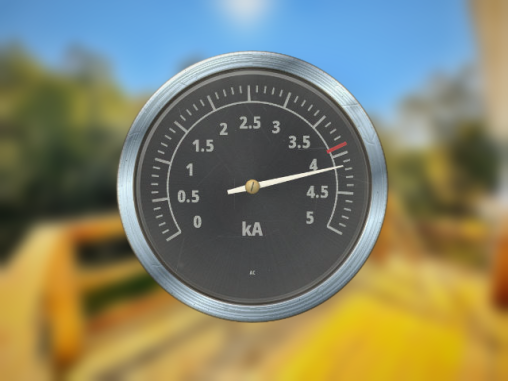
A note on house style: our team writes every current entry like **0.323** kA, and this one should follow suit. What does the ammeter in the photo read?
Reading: **4.15** kA
